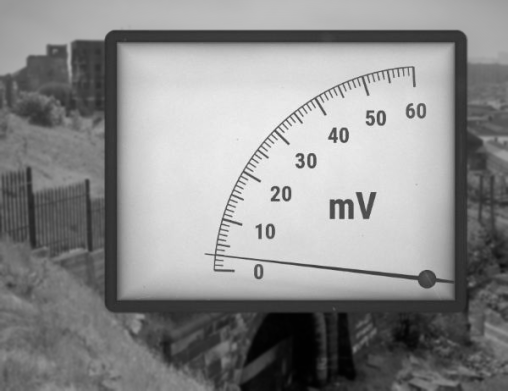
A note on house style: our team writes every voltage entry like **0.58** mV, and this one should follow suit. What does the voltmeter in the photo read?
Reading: **3** mV
